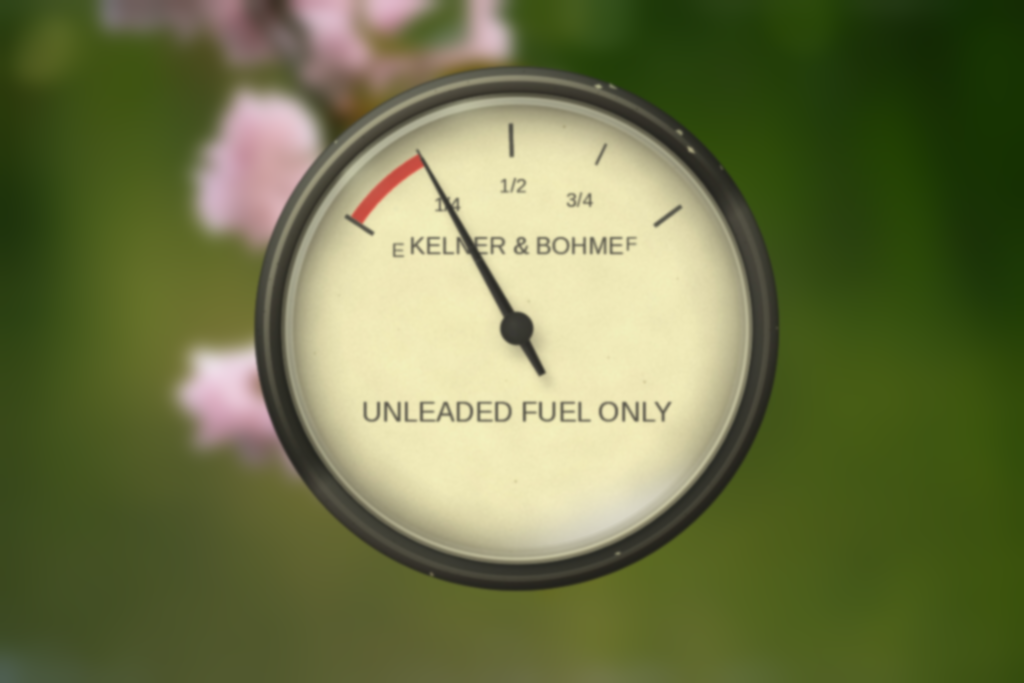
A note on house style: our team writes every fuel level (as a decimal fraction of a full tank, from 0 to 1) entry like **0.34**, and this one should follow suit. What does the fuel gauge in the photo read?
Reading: **0.25**
